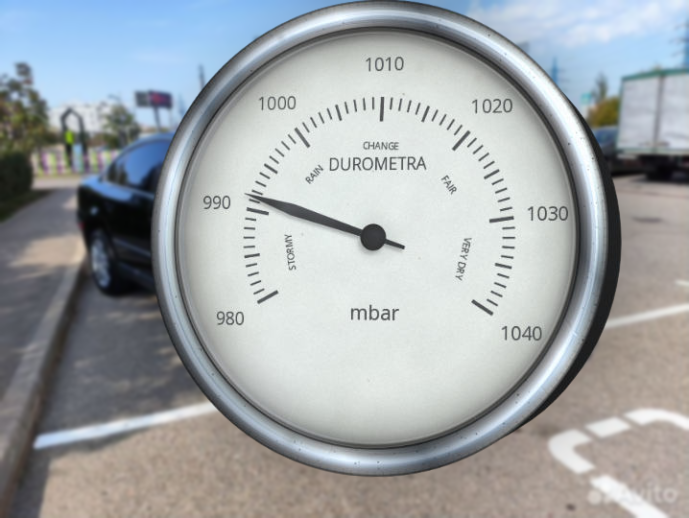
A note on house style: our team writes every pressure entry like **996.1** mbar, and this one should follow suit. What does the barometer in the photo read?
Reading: **991.5** mbar
